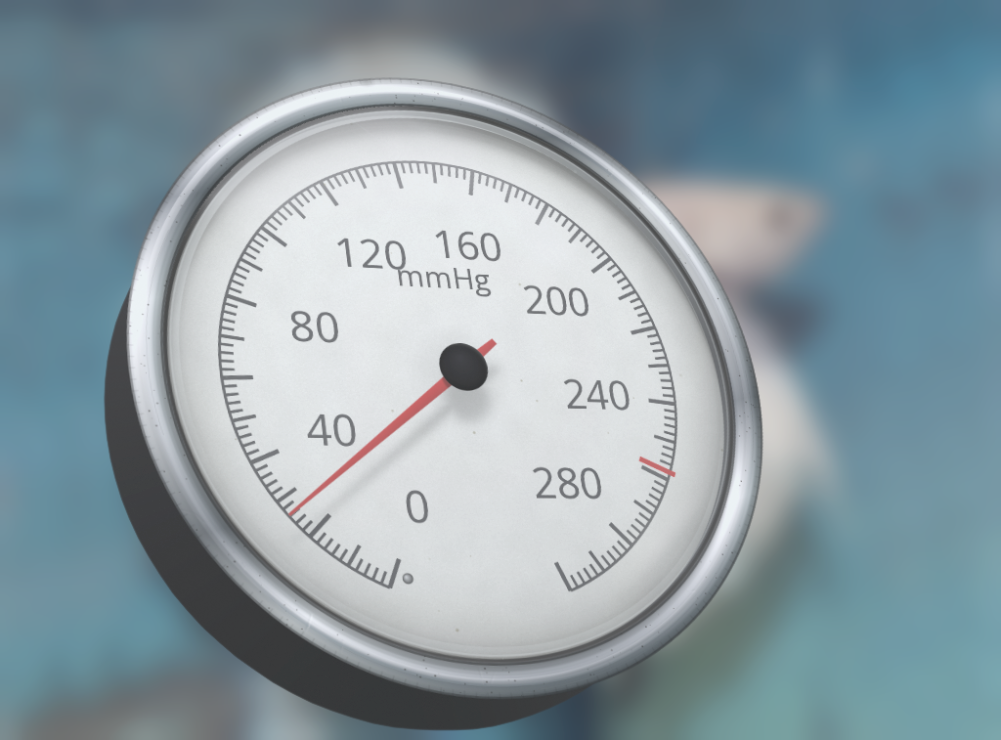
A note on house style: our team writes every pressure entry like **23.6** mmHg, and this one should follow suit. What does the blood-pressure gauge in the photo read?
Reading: **26** mmHg
